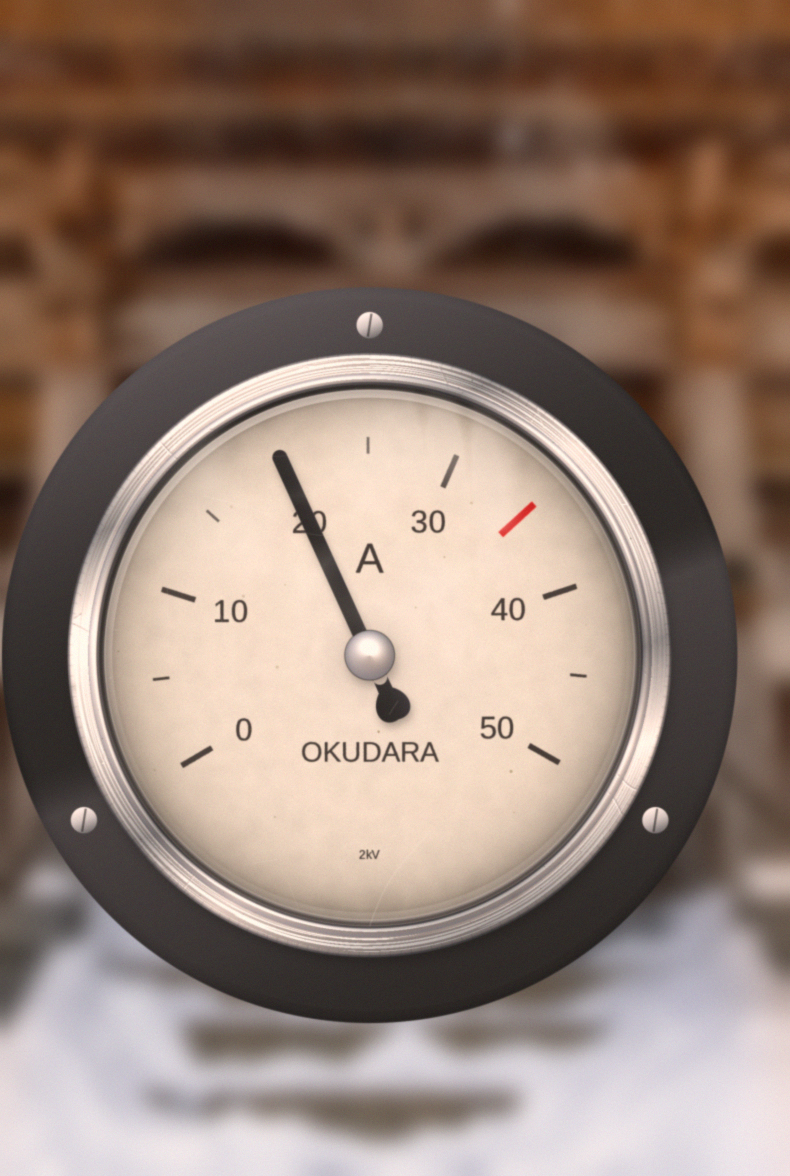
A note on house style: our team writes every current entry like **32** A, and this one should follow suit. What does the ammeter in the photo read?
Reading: **20** A
